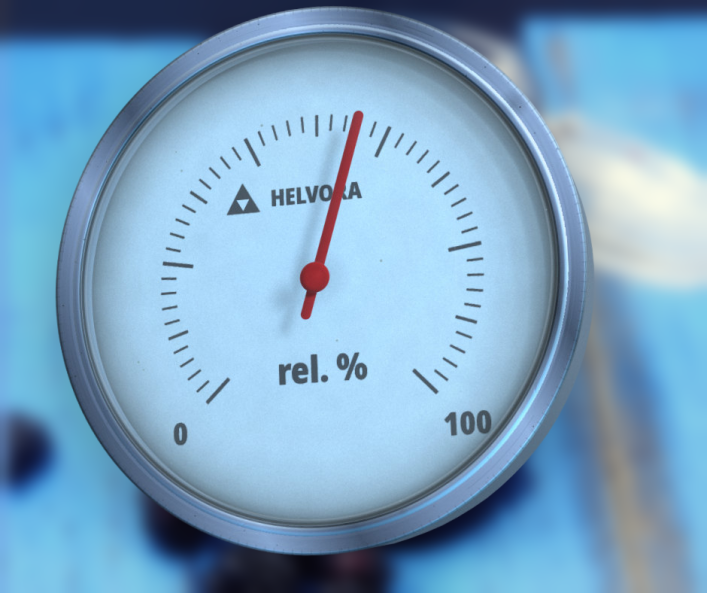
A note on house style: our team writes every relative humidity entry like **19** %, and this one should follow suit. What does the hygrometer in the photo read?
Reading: **56** %
